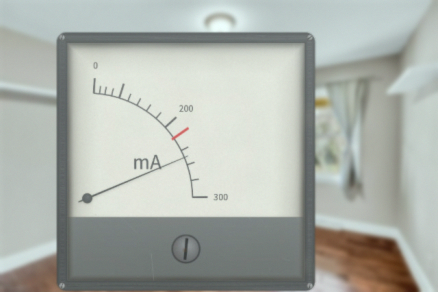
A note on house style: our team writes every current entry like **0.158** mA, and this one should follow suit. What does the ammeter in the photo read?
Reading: **250** mA
